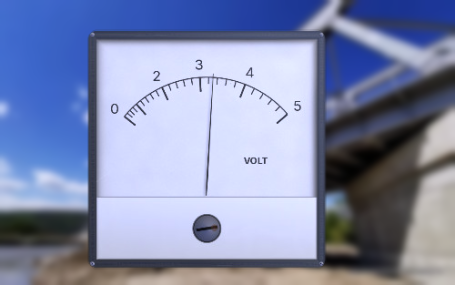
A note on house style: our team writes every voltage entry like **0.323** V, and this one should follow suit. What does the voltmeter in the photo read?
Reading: **3.3** V
